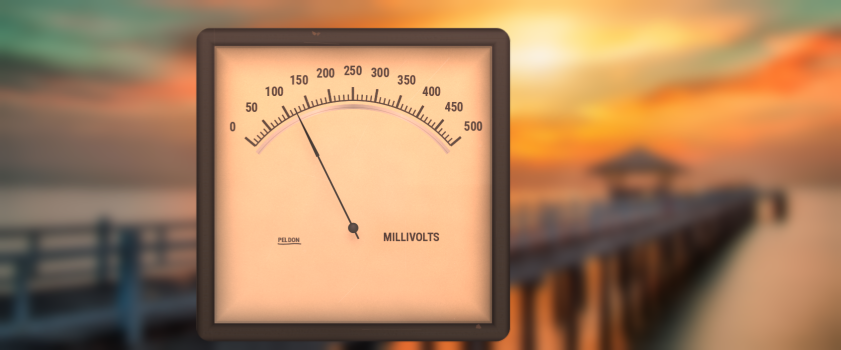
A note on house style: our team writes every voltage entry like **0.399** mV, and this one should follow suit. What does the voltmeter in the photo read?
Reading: **120** mV
